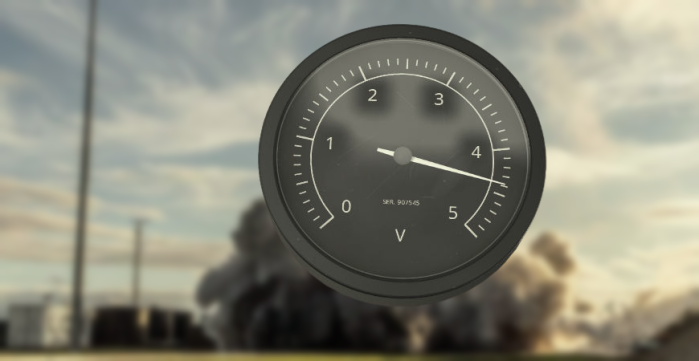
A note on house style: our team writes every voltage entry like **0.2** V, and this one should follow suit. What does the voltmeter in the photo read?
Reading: **4.4** V
